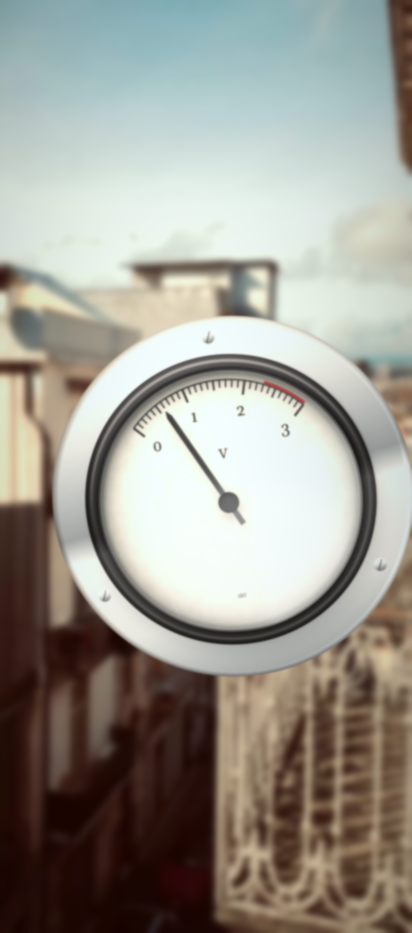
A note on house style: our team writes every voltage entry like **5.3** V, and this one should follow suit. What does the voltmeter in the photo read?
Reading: **0.6** V
